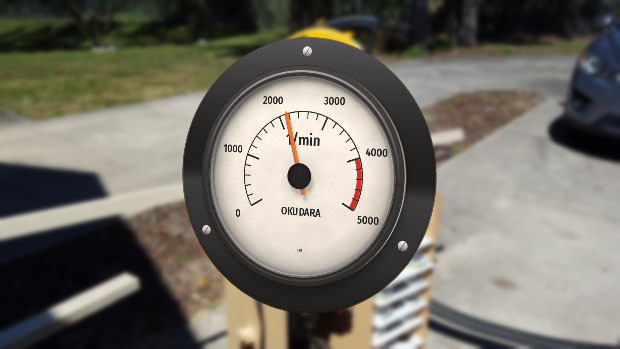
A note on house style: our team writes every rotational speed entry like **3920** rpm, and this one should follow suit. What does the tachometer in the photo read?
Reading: **2200** rpm
